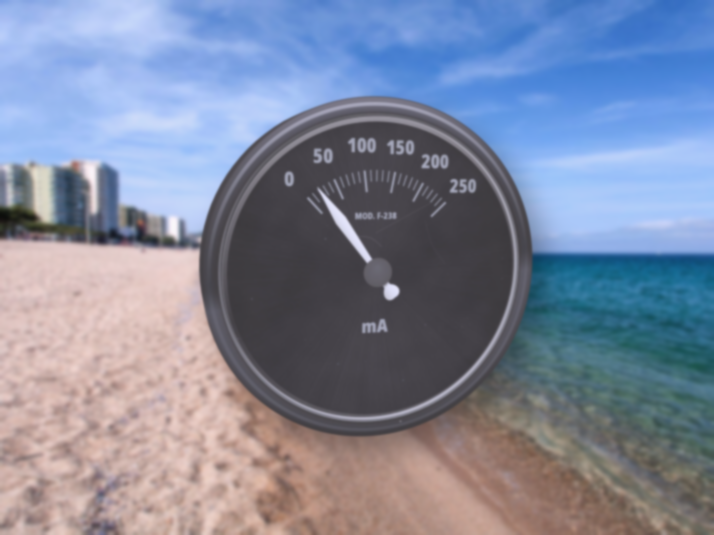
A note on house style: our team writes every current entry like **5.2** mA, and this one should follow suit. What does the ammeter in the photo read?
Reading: **20** mA
